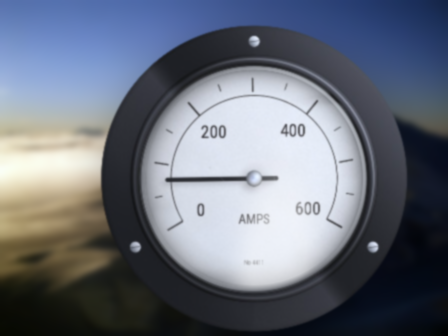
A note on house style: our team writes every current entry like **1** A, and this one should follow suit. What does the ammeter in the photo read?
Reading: **75** A
